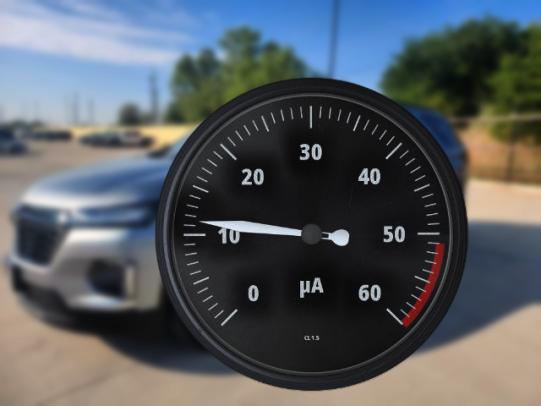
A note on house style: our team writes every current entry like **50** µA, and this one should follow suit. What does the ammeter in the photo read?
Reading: **11.5** µA
